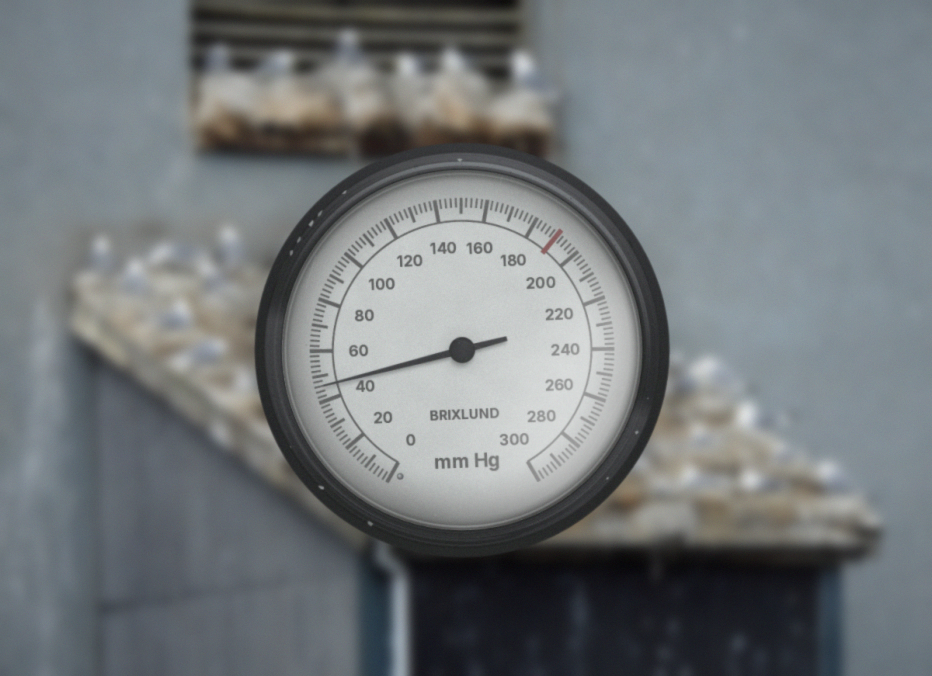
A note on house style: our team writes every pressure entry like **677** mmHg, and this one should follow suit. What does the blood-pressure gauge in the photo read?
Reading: **46** mmHg
